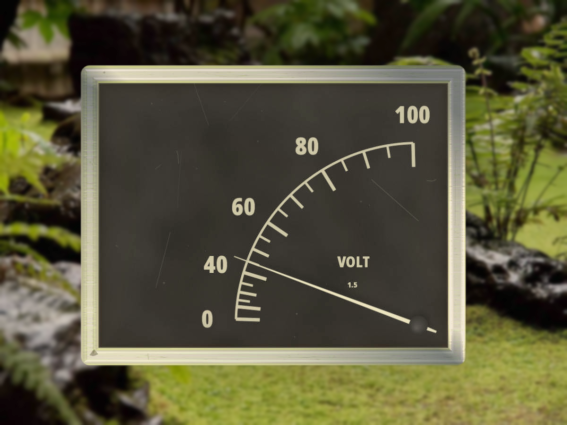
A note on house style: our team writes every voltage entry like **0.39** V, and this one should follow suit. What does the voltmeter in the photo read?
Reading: **45** V
